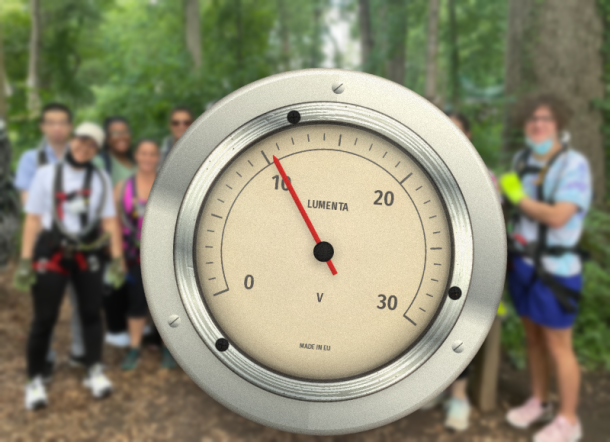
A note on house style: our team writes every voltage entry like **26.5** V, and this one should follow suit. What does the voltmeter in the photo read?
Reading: **10.5** V
